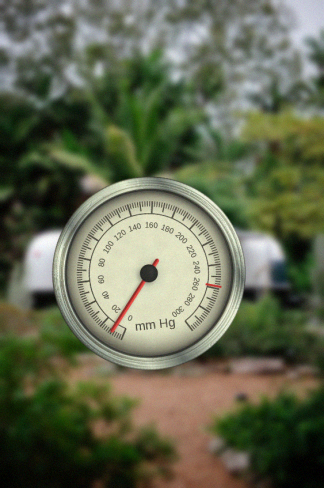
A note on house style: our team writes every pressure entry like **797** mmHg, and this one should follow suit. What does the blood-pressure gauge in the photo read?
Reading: **10** mmHg
